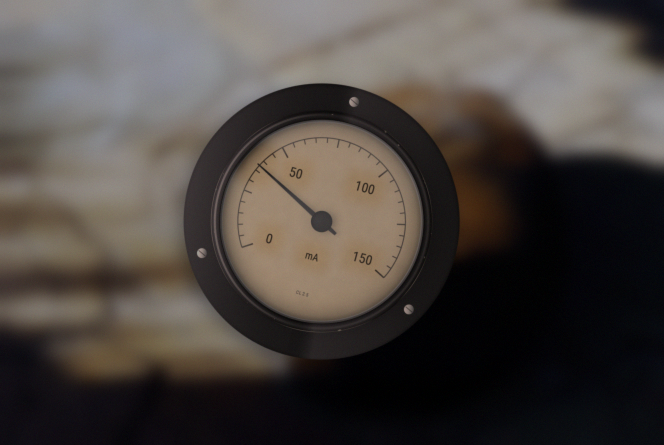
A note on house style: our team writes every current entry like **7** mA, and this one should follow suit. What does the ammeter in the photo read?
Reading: **37.5** mA
